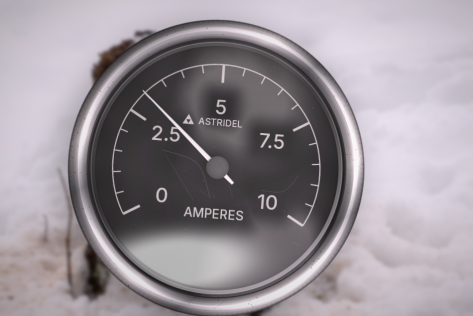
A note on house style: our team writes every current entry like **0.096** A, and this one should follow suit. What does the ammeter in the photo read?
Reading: **3** A
